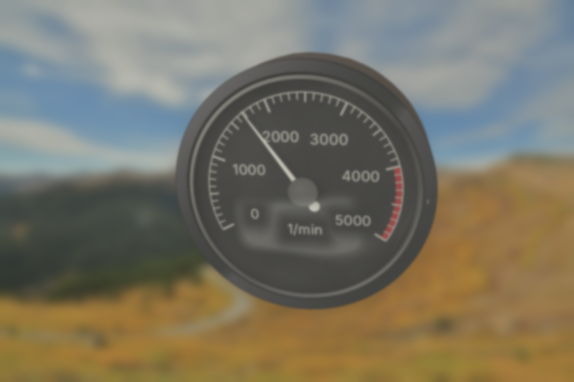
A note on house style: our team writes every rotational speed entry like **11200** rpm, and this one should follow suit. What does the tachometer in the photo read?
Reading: **1700** rpm
